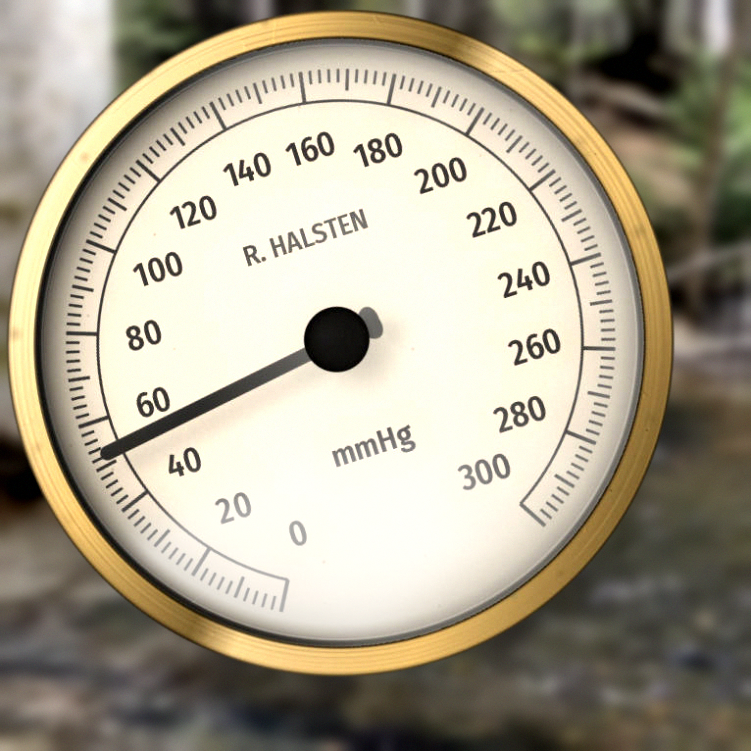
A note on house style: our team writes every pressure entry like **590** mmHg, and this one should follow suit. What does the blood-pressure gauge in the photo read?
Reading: **52** mmHg
